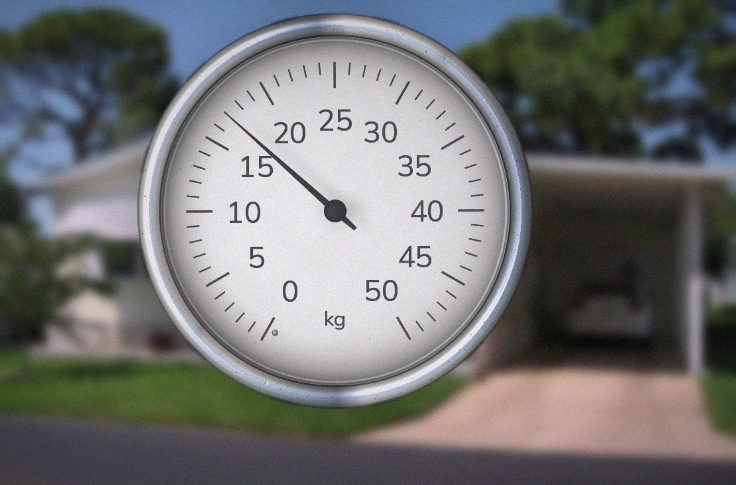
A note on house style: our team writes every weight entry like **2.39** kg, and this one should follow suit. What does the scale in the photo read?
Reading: **17** kg
